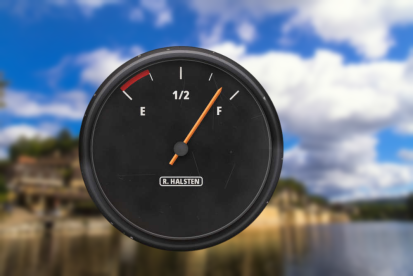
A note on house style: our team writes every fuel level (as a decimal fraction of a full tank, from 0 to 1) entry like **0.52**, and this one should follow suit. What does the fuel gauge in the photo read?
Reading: **0.875**
